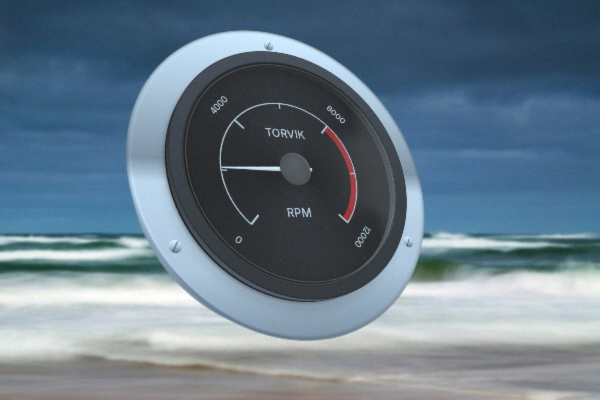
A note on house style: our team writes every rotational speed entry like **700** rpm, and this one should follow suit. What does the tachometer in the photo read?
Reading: **2000** rpm
